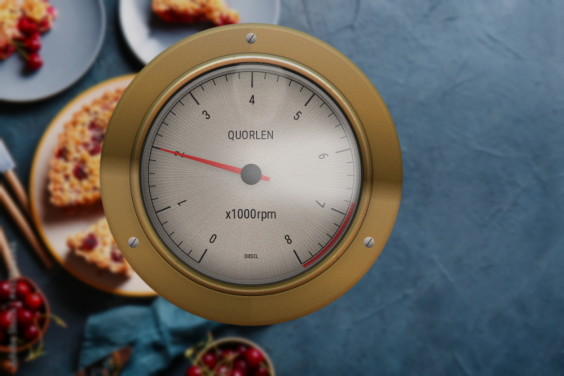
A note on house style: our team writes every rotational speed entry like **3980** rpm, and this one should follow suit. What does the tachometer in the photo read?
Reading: **2000** rpm
